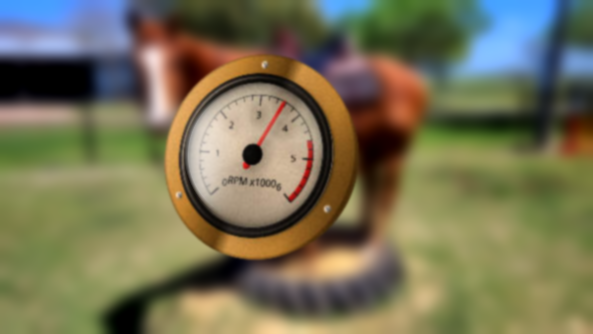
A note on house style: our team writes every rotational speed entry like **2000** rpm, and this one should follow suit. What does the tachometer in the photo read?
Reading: **3600** rpm
